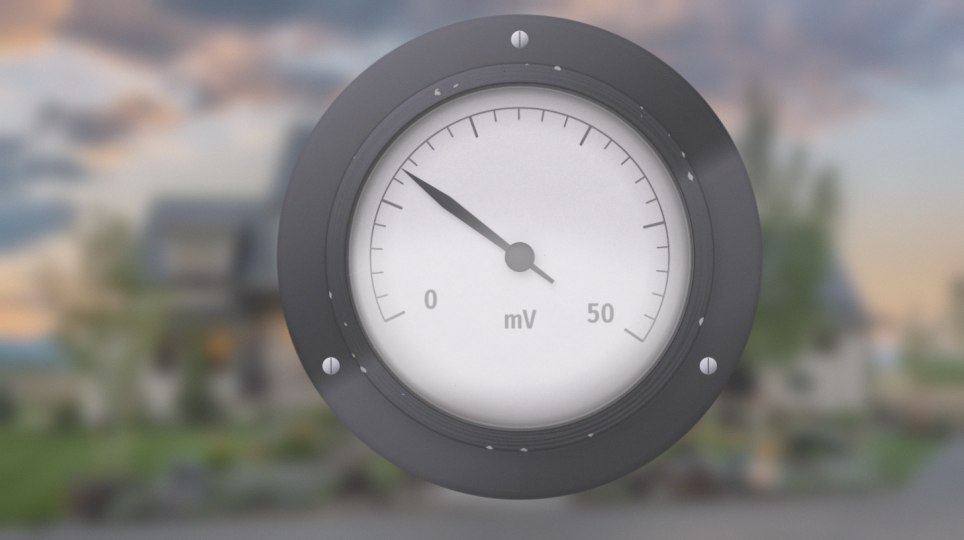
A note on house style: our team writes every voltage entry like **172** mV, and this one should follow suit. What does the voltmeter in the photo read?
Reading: **13** mV
